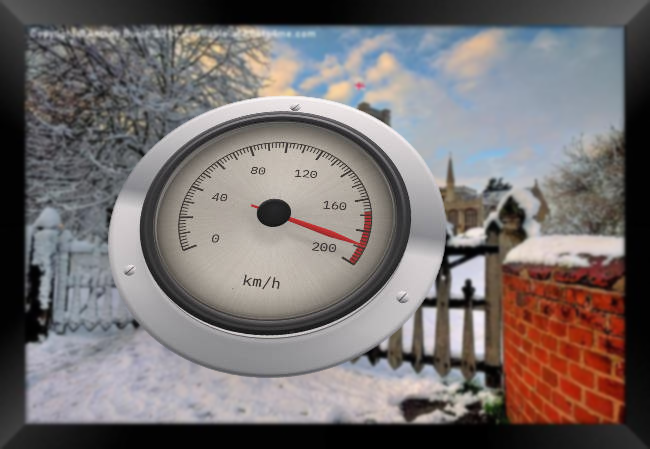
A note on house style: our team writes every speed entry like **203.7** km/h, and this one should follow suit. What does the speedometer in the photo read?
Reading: **190** km/h
